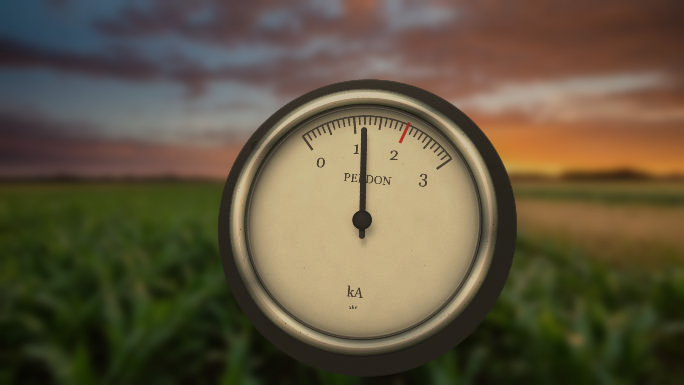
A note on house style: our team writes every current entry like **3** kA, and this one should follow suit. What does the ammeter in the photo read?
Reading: **1.2** kA
